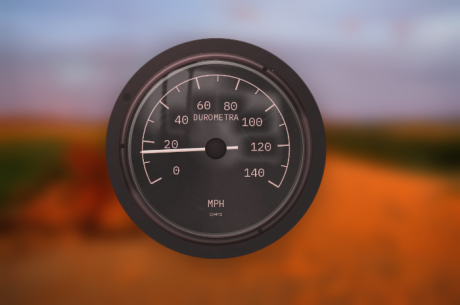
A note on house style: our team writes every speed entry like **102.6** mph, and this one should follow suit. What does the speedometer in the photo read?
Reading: **15** mph
